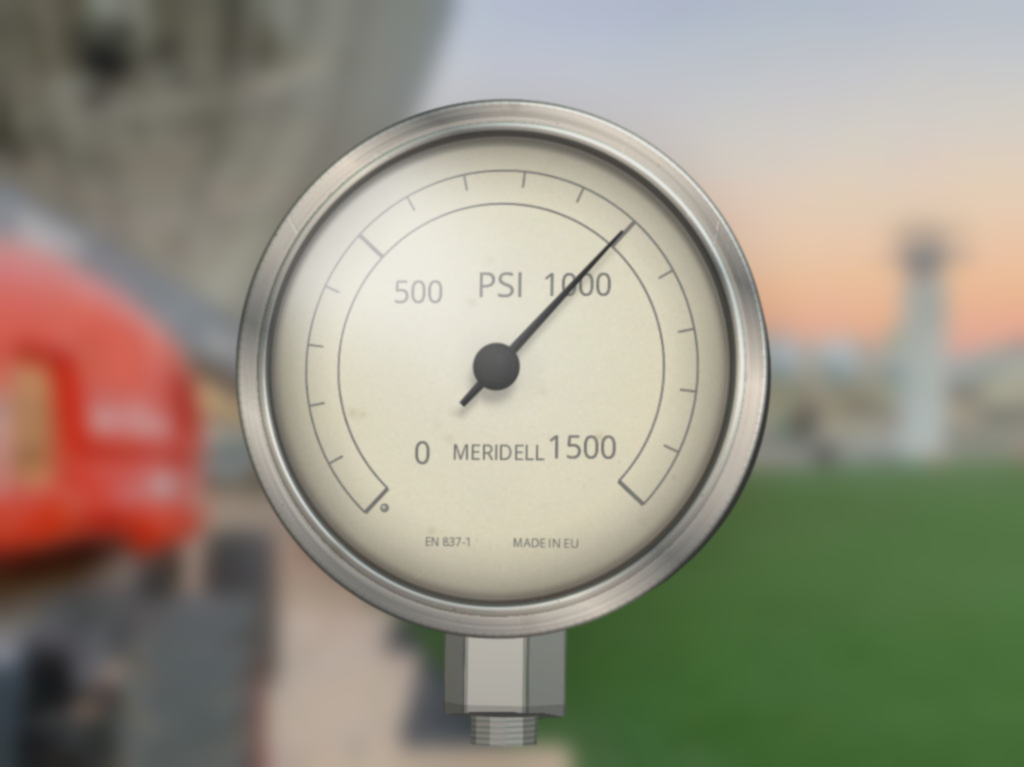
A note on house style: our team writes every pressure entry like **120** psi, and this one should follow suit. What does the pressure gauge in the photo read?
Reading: **1000** psi
